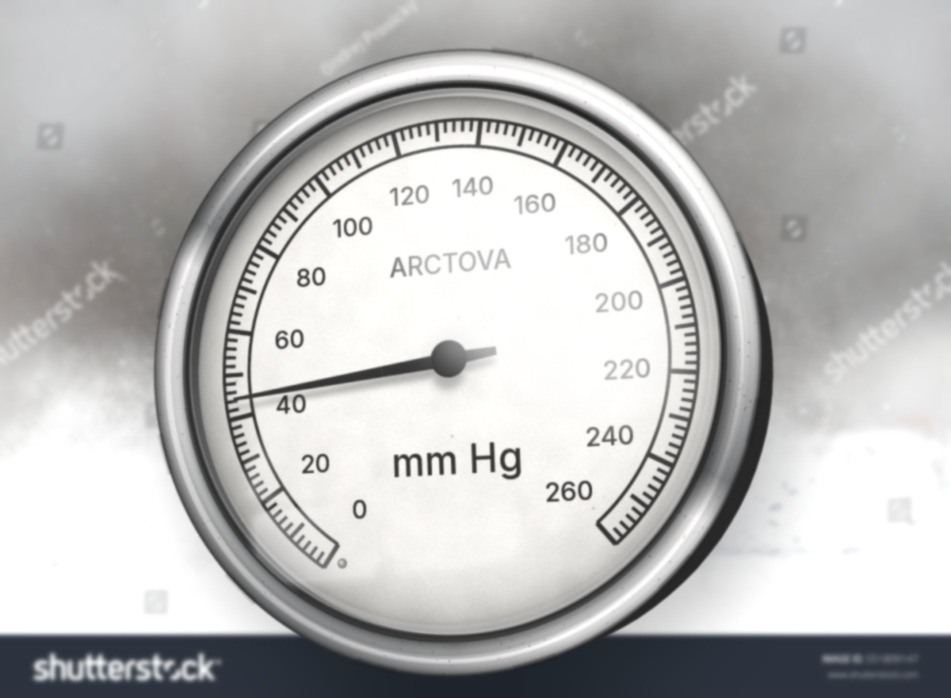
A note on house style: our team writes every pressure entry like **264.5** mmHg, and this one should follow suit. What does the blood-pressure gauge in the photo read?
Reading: **44** mmHg
